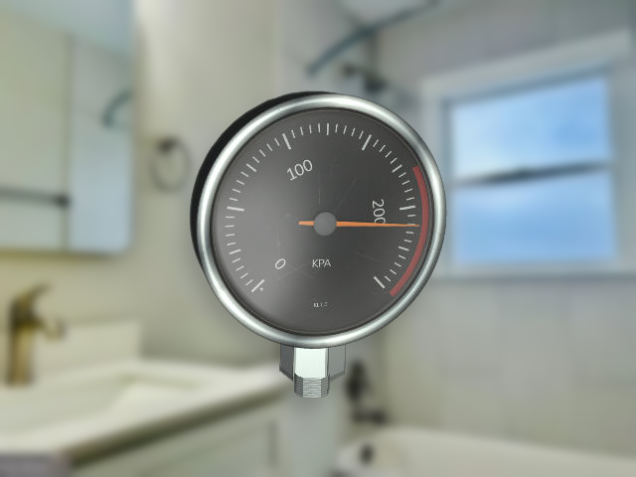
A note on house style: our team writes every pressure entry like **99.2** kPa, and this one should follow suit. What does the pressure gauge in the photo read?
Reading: **210** kPa
